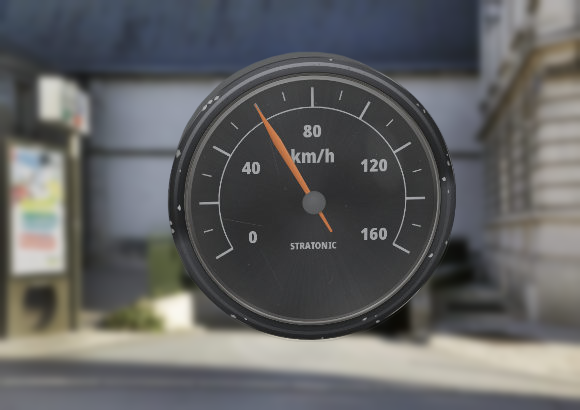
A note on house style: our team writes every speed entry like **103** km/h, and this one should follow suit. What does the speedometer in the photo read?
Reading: **60** km/h
